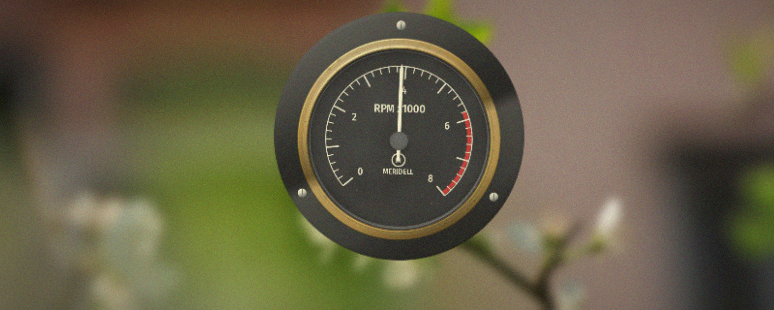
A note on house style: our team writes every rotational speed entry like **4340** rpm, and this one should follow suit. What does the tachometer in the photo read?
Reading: **3900** rpm
